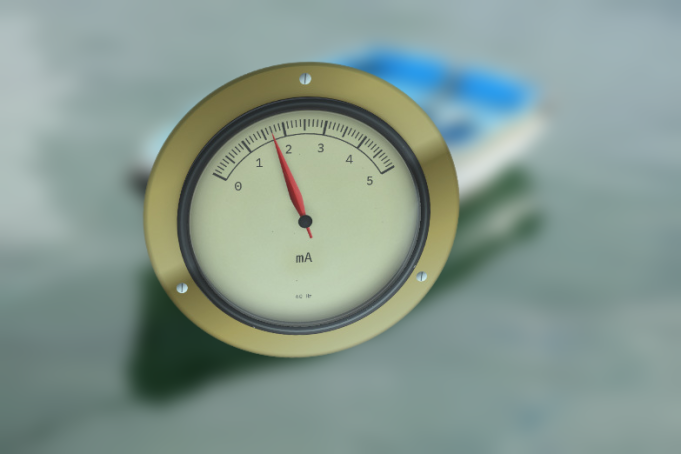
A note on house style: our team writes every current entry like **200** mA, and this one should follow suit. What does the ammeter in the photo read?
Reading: **1.7** mA
